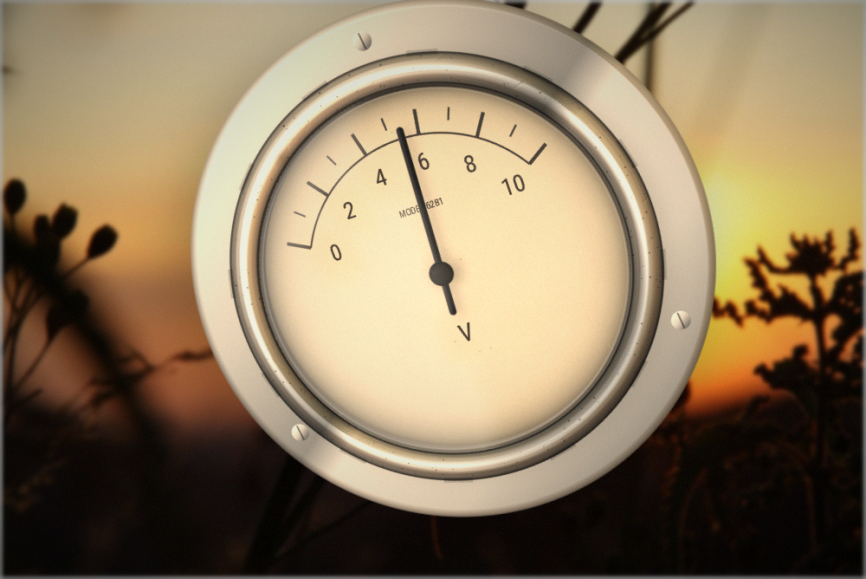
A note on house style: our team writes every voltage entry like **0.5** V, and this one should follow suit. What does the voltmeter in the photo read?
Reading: **5.5** V
